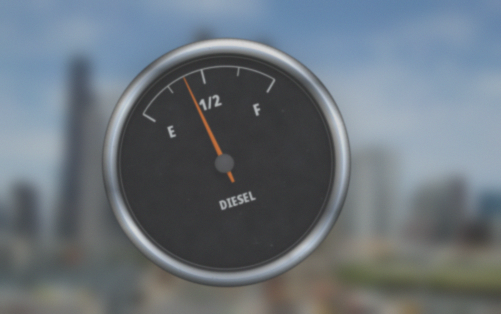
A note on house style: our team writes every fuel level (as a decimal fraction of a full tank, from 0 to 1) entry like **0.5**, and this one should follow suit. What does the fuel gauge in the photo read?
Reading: **0.375**
